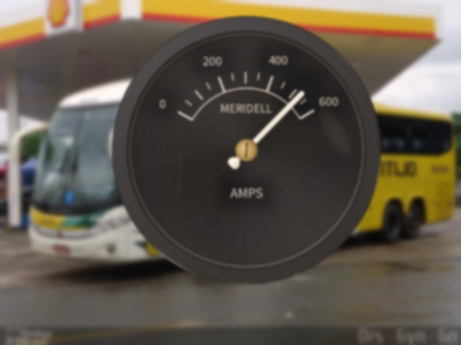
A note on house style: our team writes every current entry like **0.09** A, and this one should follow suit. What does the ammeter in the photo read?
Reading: **525** A
